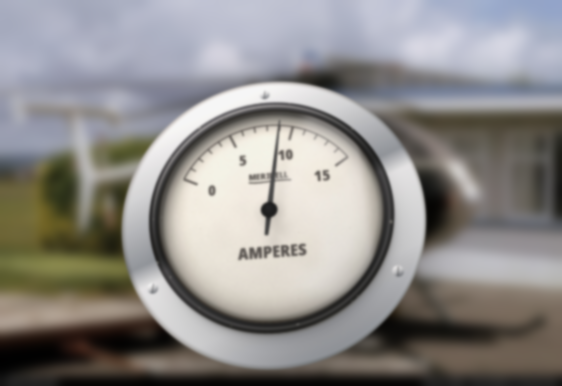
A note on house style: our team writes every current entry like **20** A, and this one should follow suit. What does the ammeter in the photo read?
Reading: **9** A
